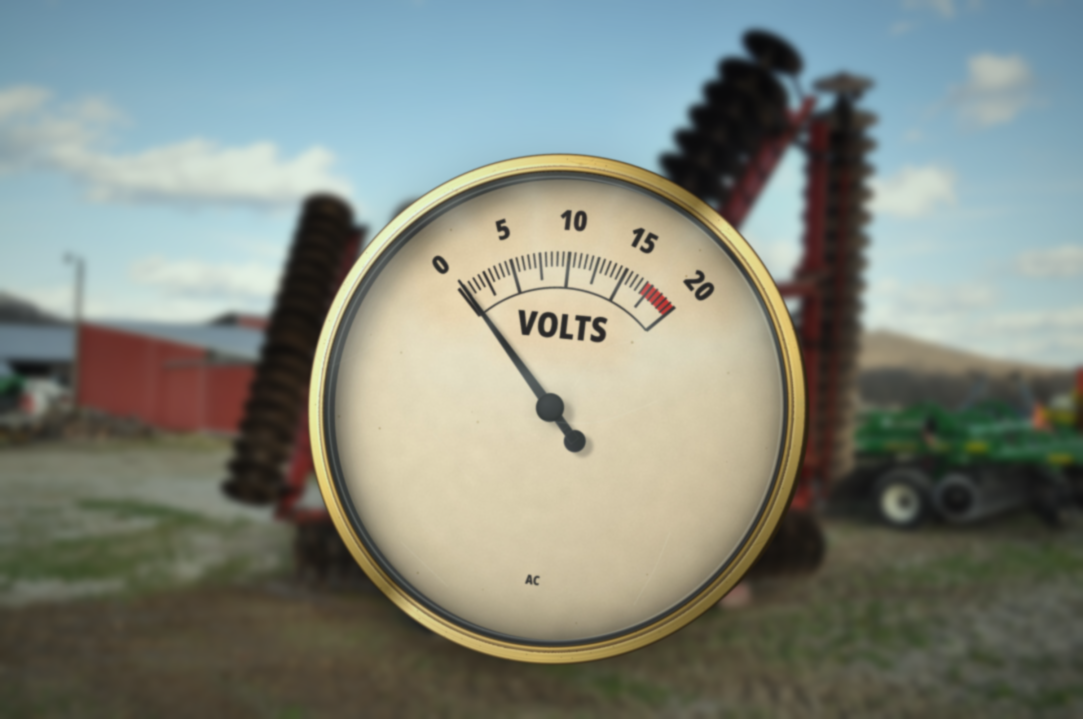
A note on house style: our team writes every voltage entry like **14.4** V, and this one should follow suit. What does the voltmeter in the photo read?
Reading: **0.5** V
